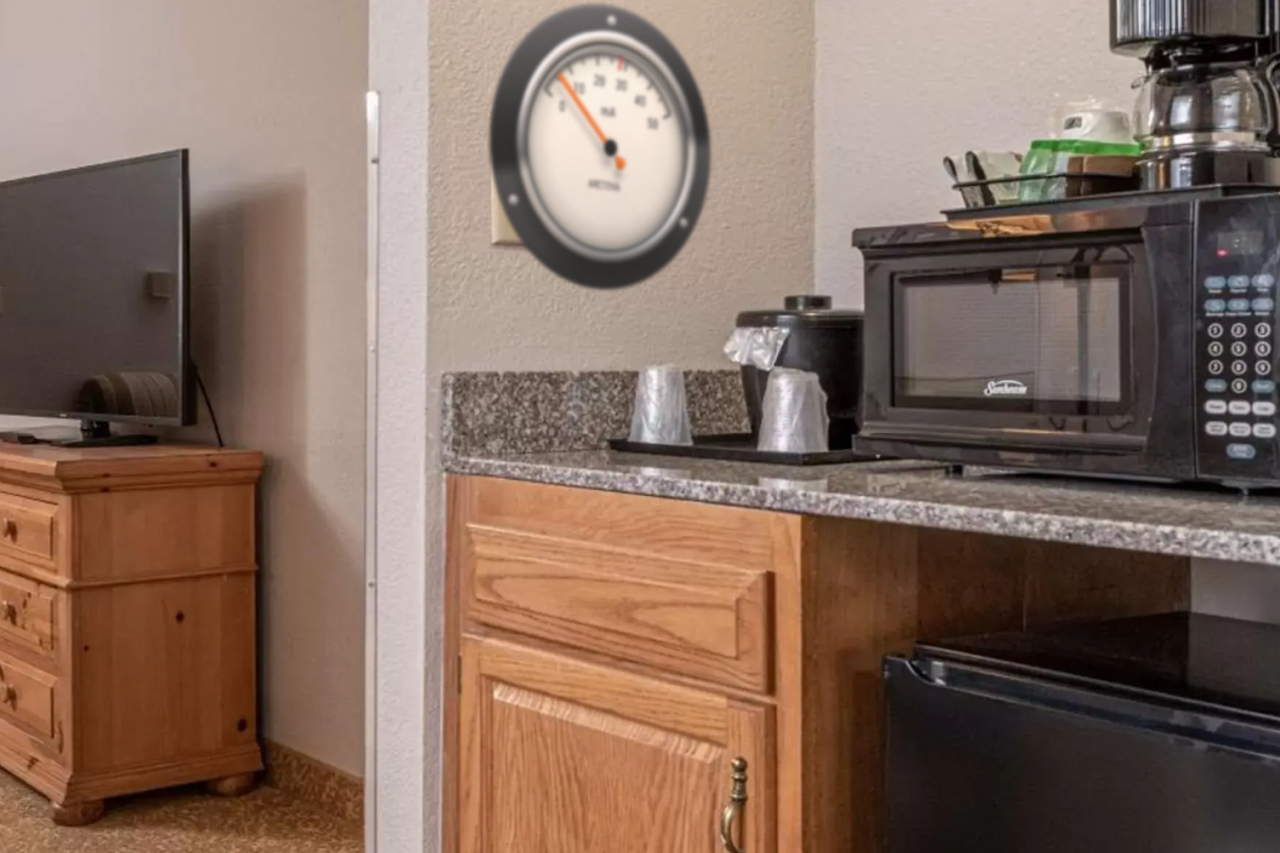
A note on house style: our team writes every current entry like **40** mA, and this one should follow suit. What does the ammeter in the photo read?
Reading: **5** mA
